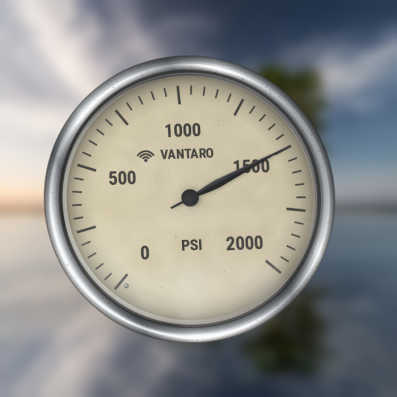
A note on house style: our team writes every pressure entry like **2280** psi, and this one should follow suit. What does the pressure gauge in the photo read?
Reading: **1500** psi
